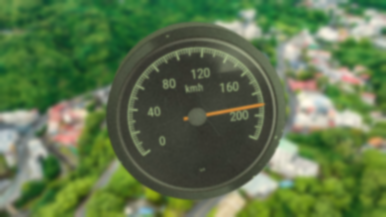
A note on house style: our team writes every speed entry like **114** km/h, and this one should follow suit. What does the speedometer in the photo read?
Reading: **190** km/h
